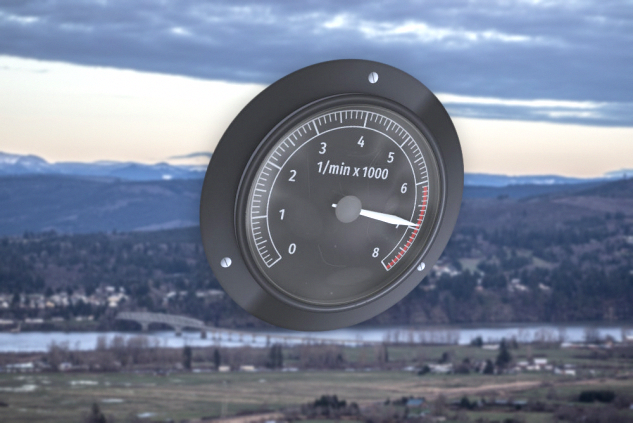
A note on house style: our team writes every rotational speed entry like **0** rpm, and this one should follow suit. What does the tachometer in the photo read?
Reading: **6900** rpm
